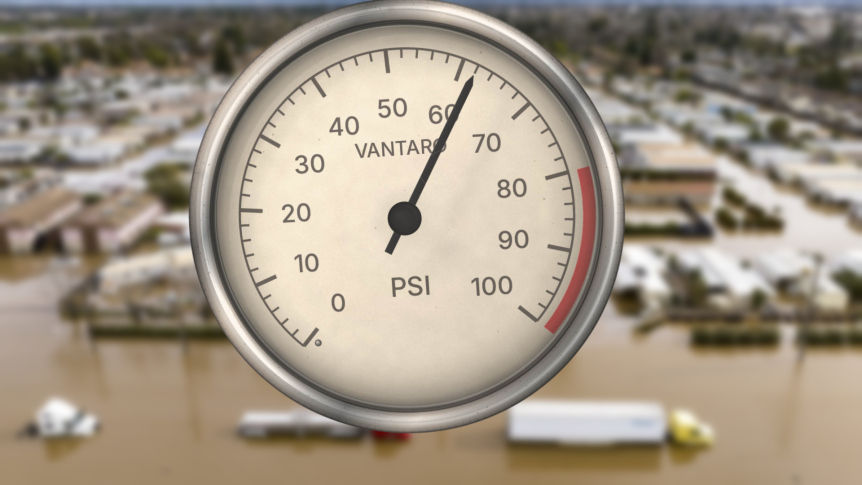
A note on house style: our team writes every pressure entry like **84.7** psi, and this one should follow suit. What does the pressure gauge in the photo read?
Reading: **62** psi
